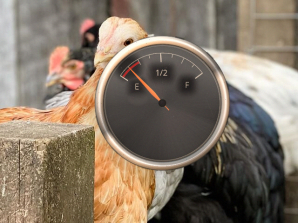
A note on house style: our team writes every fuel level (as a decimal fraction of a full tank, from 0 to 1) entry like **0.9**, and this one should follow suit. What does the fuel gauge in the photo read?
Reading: **0.125**
